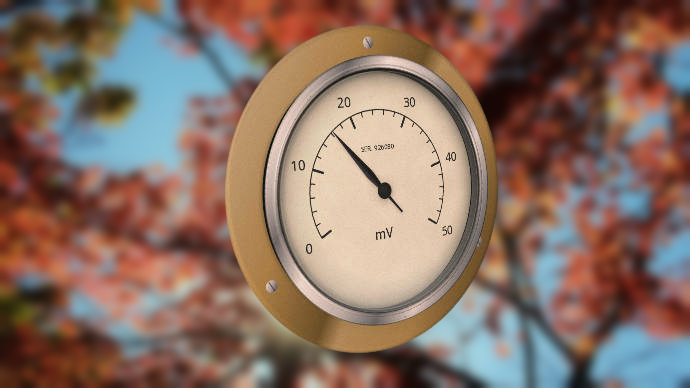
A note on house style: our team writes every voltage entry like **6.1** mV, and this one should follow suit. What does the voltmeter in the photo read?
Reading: **16** mV
